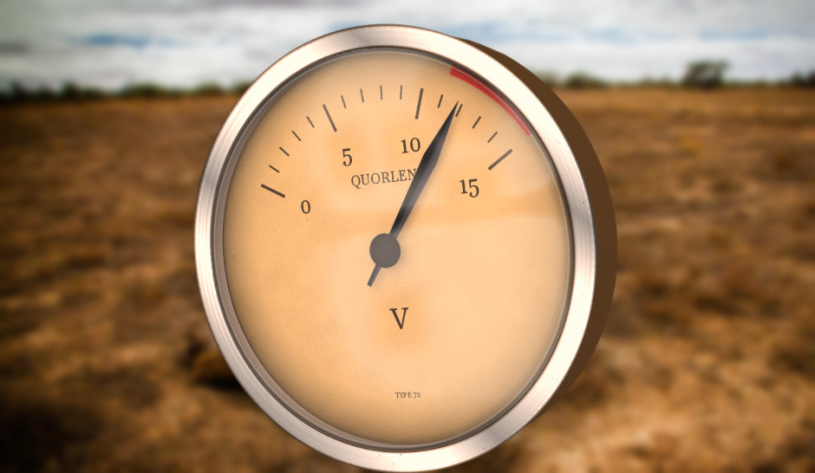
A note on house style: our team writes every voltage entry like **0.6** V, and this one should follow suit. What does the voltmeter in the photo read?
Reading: **12** V
